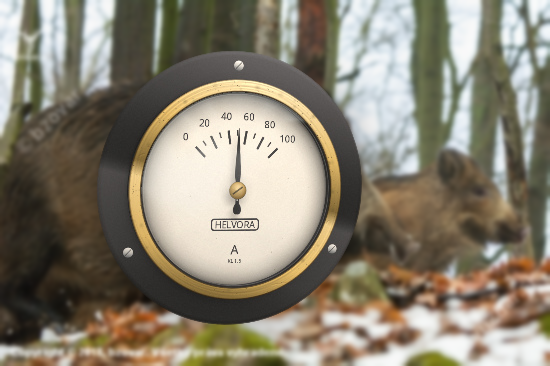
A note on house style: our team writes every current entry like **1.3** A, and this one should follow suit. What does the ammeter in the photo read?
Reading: **50** A
